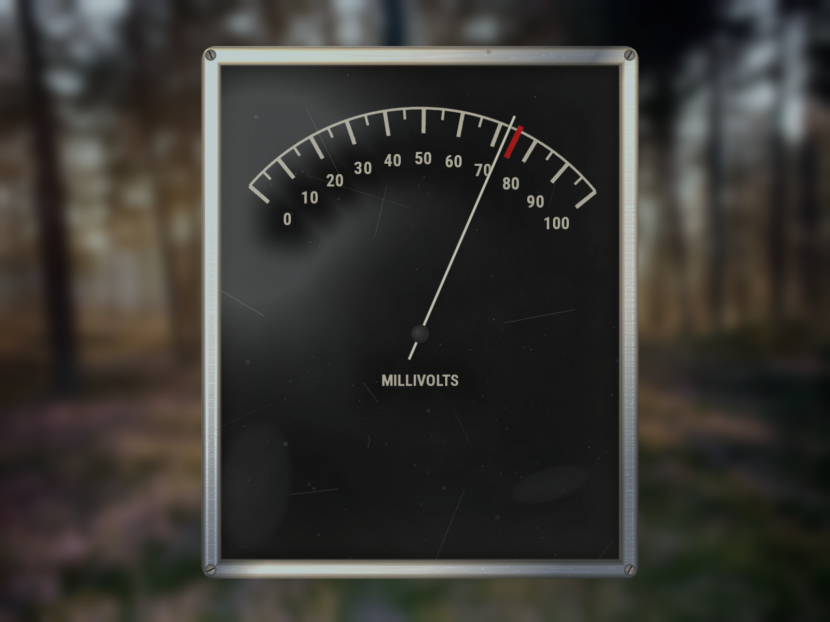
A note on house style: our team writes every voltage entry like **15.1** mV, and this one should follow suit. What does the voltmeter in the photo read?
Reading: **72.5** mV
